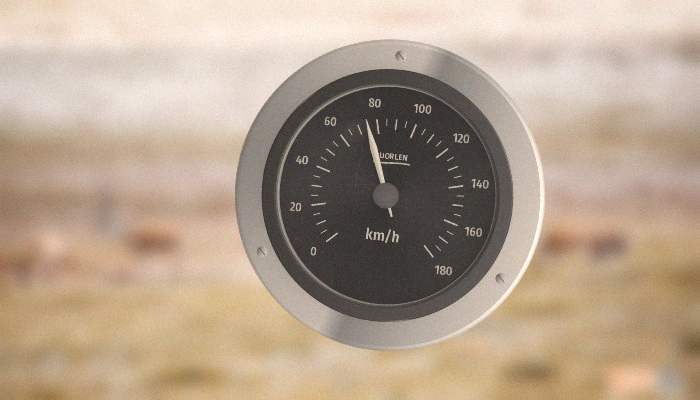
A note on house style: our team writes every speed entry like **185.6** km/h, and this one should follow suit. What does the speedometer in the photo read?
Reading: **75** km/h
